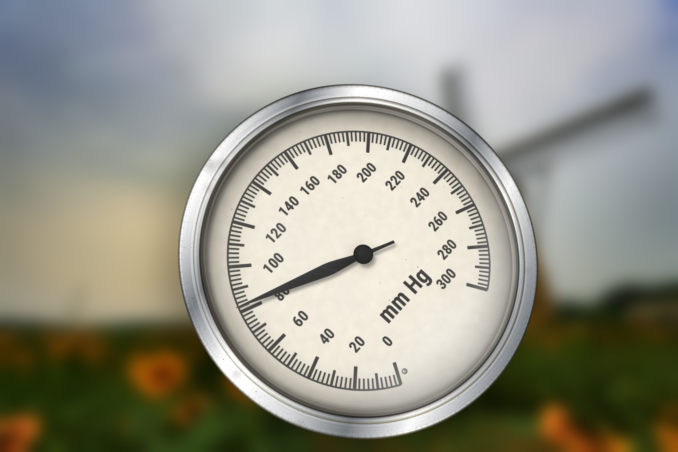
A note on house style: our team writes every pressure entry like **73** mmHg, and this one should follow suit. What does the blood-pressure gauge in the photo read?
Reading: **82** mmHg
